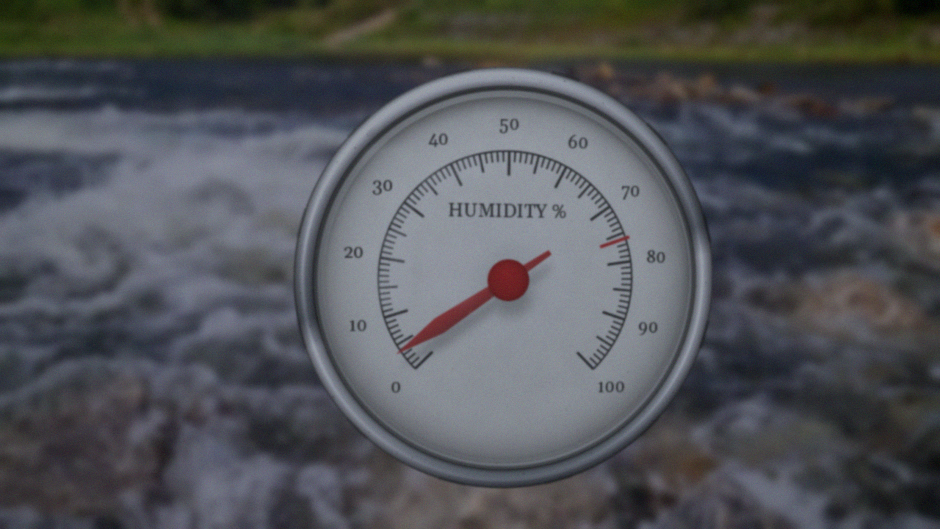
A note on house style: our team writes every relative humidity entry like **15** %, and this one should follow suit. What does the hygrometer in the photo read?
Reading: **4** %
